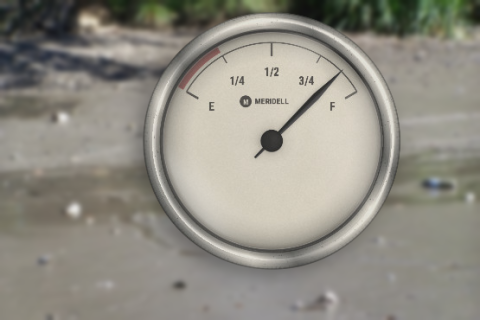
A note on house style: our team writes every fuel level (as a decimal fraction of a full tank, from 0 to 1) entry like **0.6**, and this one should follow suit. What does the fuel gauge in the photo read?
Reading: **0.875**
